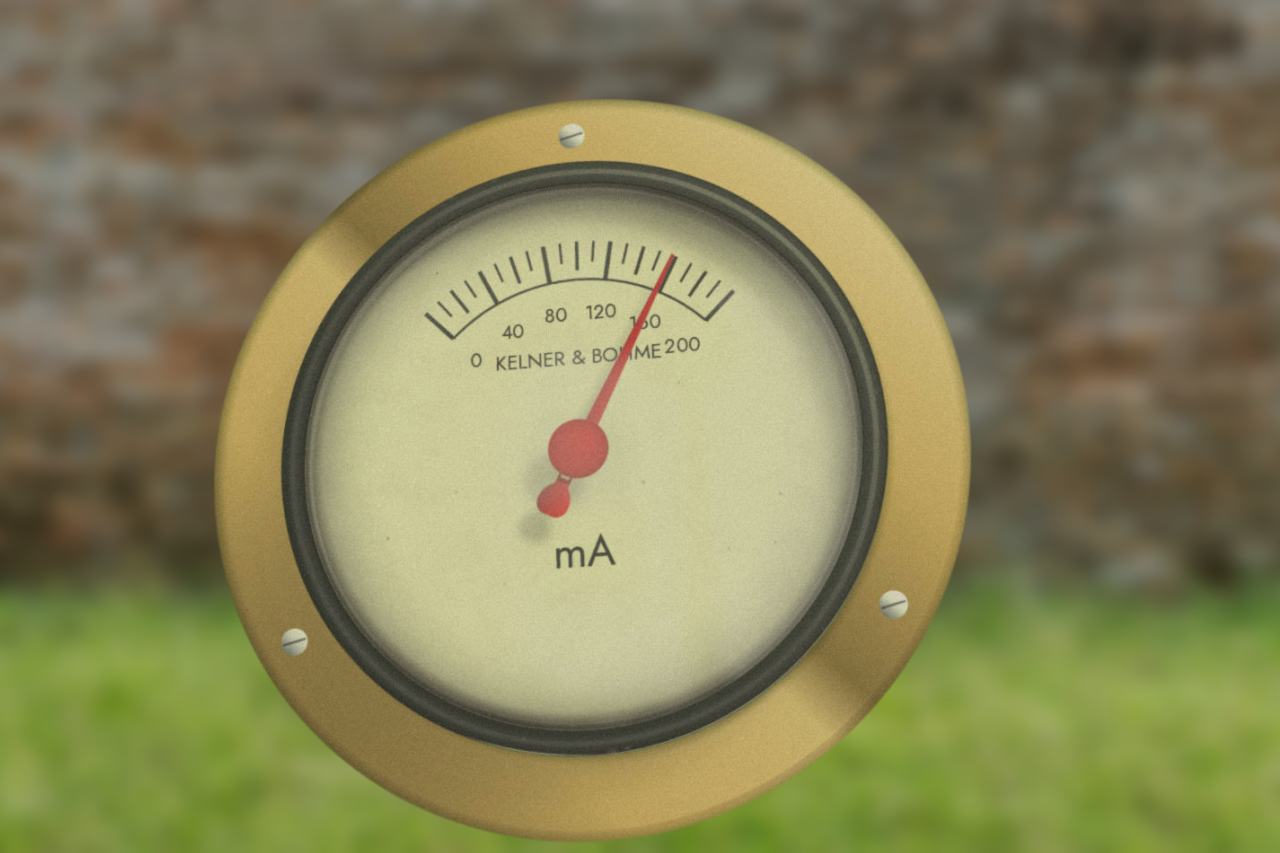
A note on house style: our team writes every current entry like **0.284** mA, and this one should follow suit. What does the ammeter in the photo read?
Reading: **160** mA
